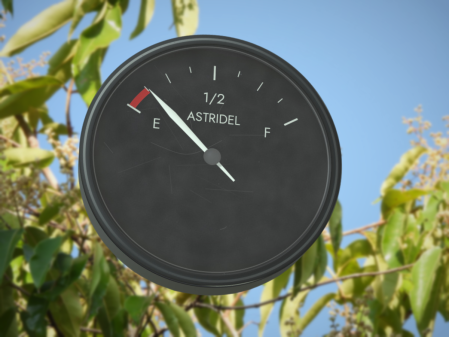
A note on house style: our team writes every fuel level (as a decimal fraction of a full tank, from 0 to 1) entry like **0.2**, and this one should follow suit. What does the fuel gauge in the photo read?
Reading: **0.125**
